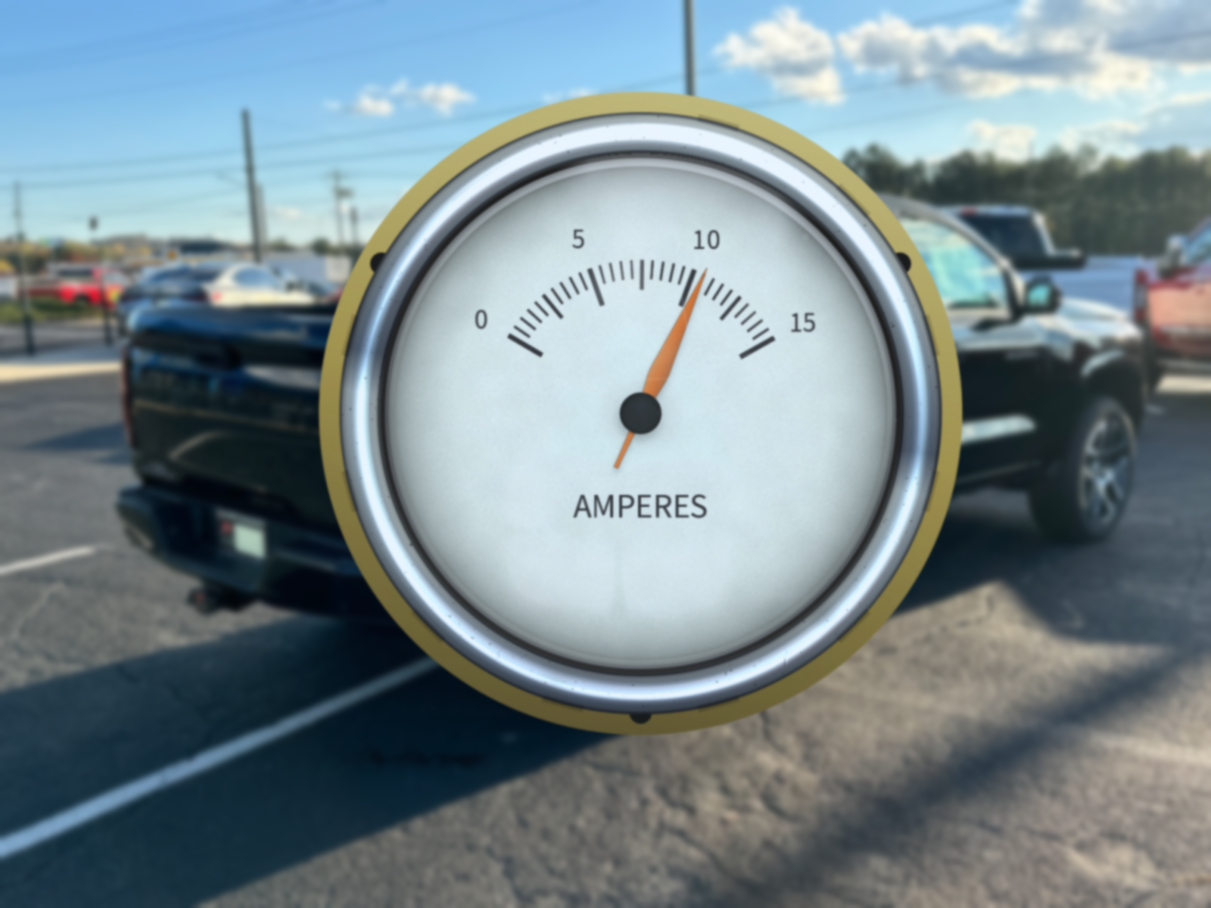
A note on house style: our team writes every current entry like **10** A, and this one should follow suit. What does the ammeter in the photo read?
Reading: **10.5** A
